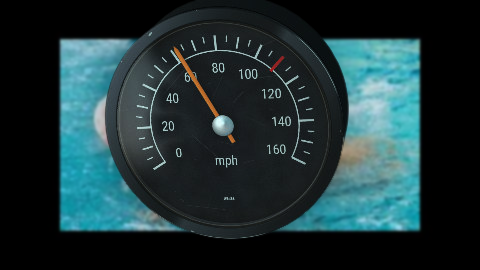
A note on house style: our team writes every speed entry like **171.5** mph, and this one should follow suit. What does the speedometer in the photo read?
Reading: **62.5** mph
